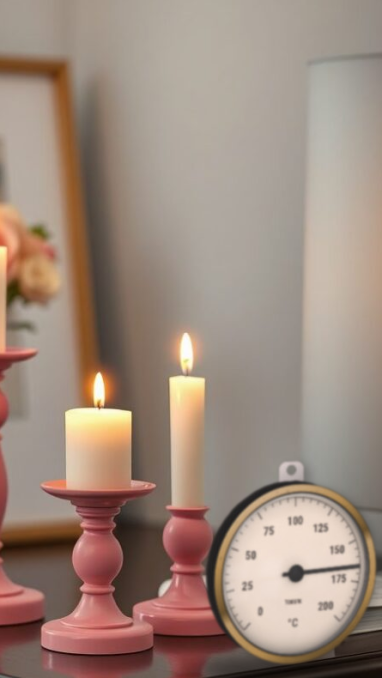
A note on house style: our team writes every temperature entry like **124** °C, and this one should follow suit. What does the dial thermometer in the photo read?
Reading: **165** °C
